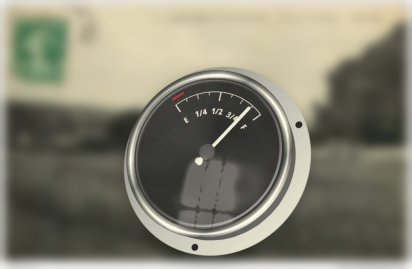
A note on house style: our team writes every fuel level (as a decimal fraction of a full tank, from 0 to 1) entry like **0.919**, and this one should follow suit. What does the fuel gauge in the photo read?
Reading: **0.875**
